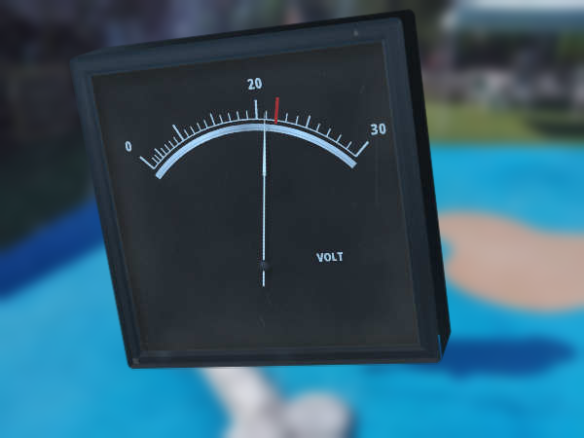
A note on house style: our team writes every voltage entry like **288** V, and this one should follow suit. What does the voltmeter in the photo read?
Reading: **21** V
